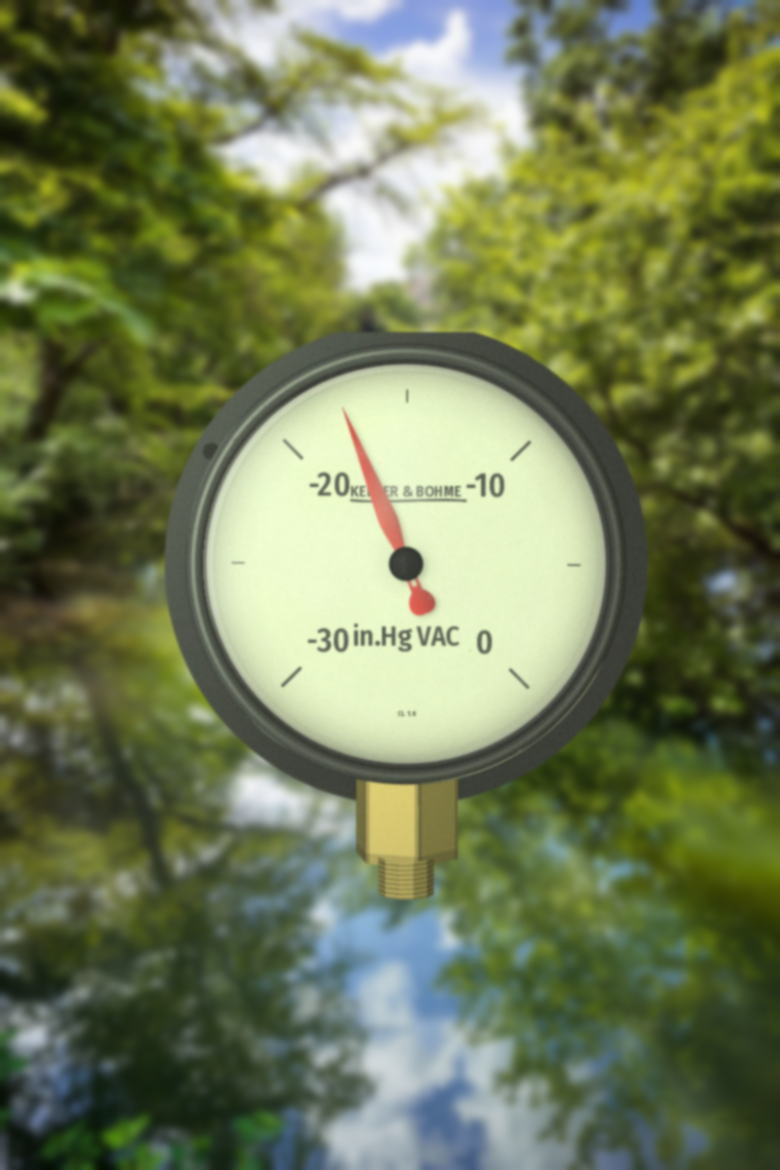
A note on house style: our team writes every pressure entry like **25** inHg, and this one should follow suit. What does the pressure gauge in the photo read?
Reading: **-17.5** inHg
